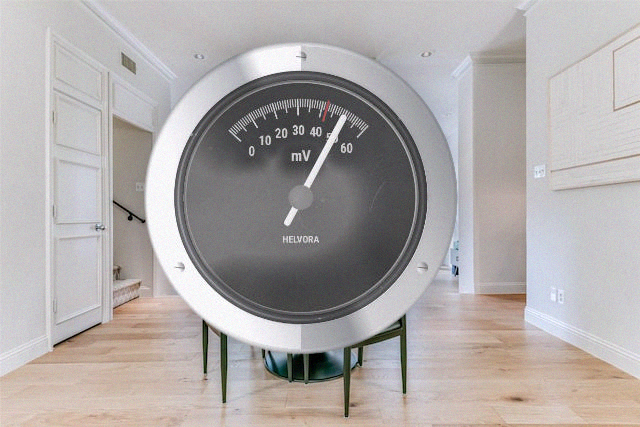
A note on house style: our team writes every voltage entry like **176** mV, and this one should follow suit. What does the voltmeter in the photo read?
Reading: **50** mV
